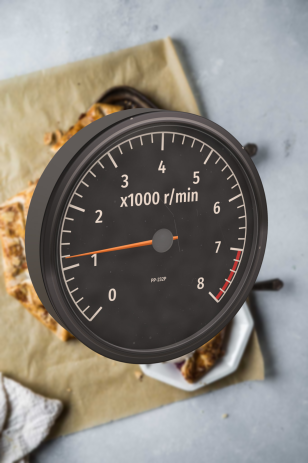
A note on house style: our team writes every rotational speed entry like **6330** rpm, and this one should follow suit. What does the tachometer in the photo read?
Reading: **1200** rpm
